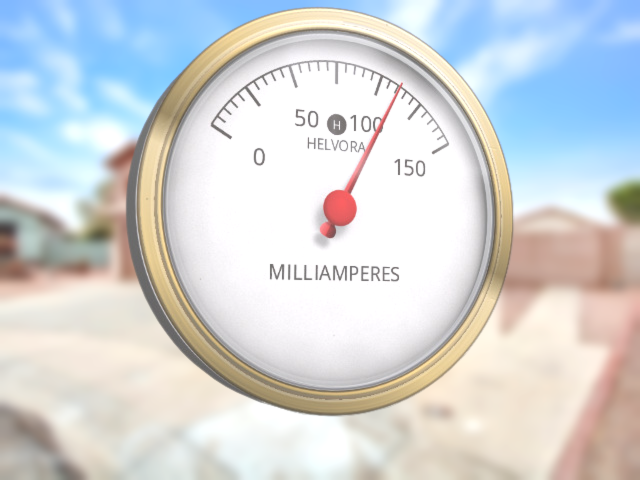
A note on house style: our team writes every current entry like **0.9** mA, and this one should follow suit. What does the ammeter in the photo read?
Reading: **110** mA
